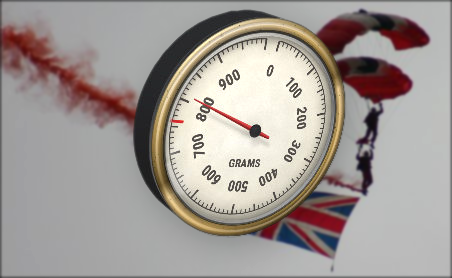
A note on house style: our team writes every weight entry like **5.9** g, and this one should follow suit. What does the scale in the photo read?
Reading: **810** g
